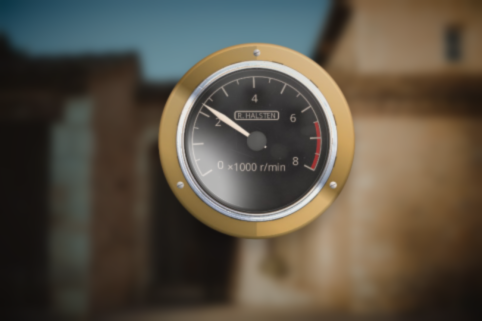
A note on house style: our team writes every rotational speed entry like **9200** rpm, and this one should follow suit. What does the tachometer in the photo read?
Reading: **2250** rpm
